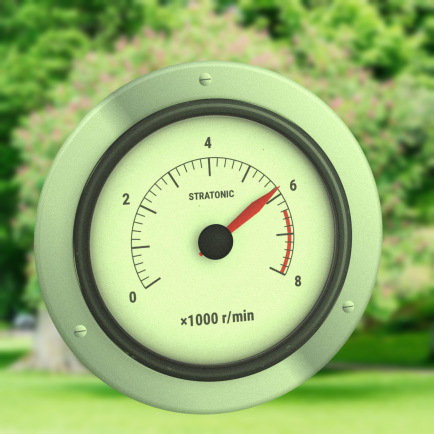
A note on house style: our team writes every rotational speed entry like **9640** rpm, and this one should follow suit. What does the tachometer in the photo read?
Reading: **5800** rpm
